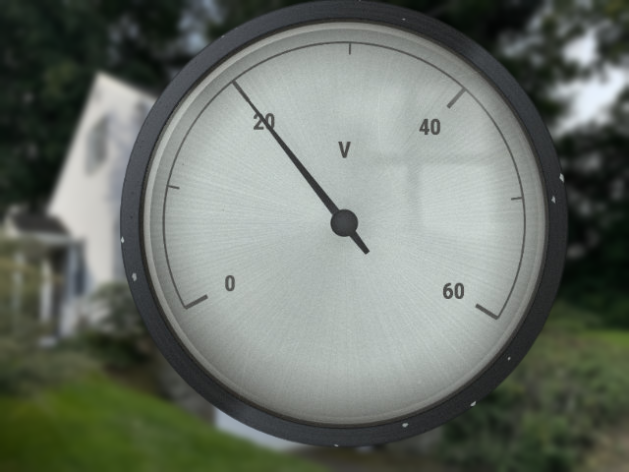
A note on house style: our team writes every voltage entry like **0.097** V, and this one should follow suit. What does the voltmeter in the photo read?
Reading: **20** V
